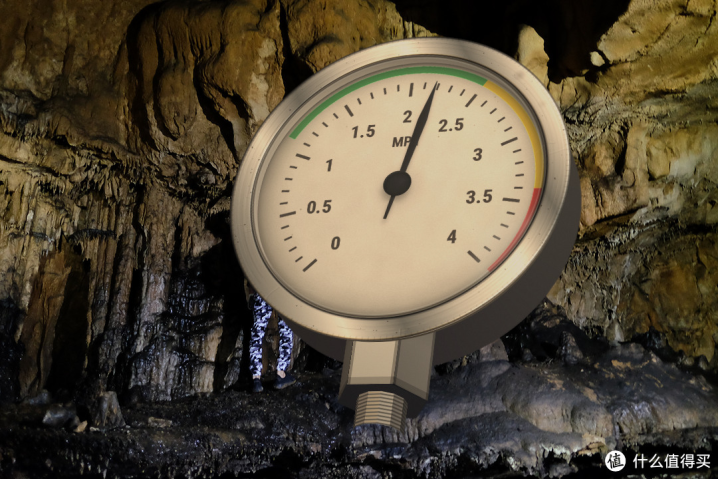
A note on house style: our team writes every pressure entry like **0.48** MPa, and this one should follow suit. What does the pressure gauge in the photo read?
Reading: **2.2** MPa
